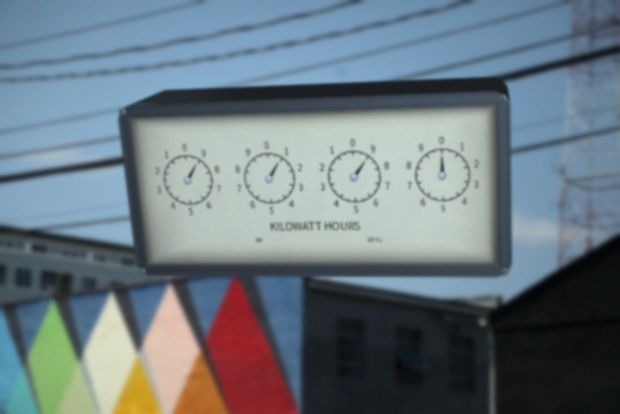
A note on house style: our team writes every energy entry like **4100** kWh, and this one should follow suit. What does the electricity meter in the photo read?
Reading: **9090** kWh
